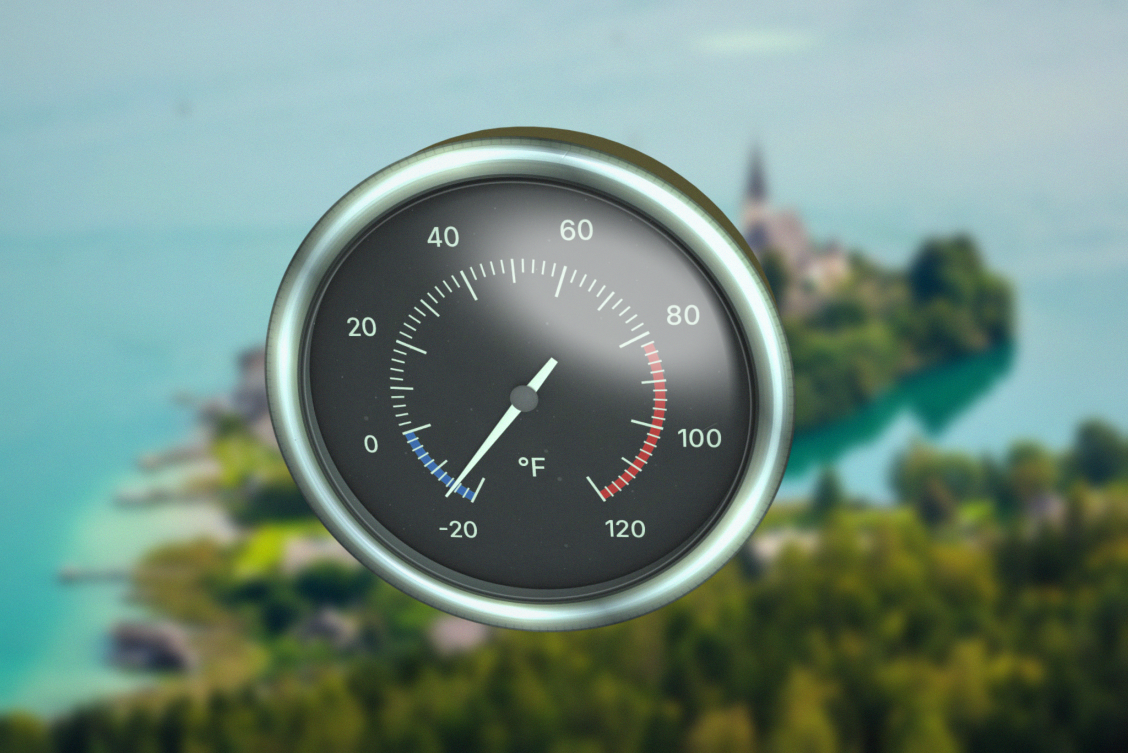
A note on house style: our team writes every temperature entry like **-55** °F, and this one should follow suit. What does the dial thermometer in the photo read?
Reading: **-15** °F
